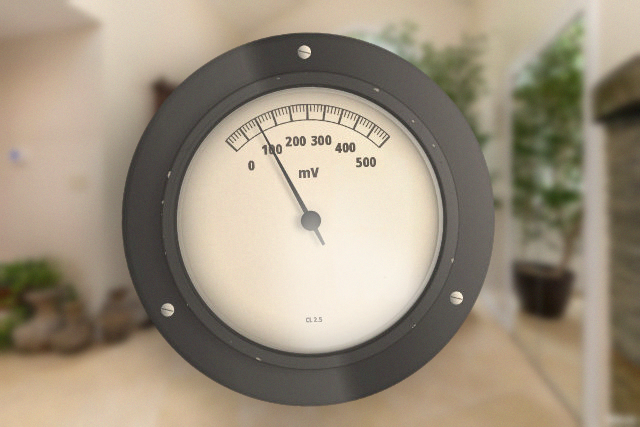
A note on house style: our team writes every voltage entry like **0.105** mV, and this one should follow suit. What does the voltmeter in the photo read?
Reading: **100** mV
